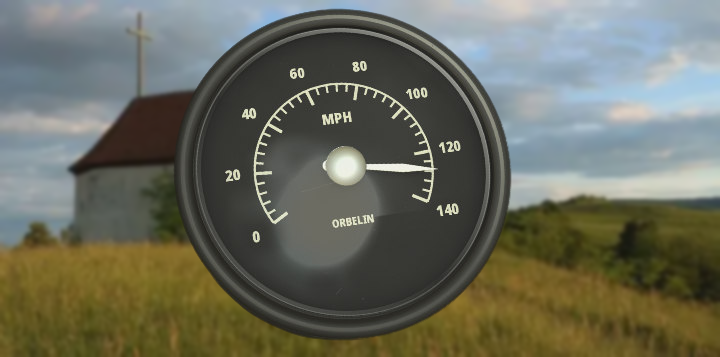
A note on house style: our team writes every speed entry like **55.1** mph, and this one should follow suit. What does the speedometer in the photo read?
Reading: **128** mph
